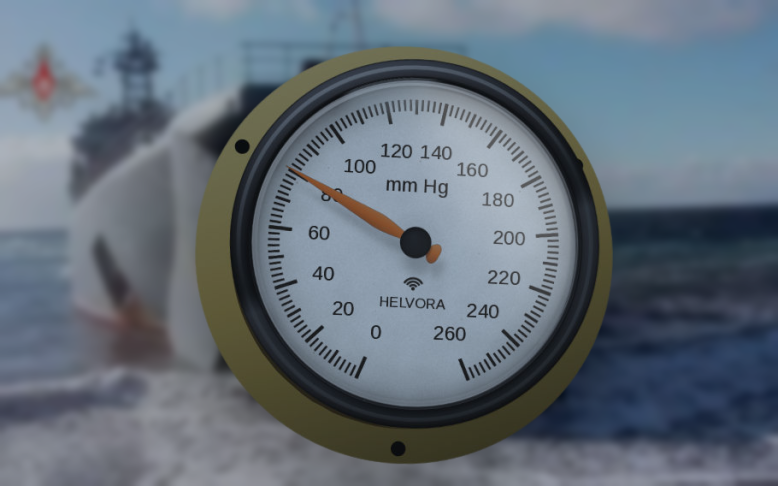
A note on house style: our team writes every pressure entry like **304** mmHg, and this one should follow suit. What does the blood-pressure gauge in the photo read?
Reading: **80** mmHg
